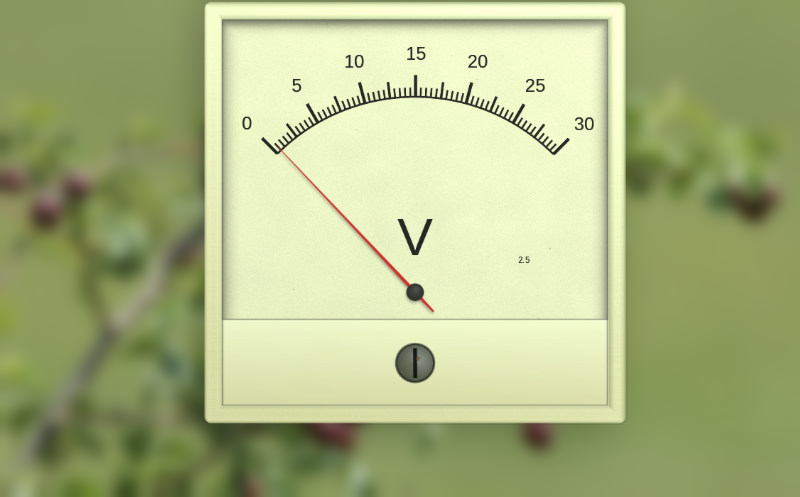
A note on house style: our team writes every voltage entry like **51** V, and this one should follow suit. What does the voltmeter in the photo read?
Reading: **0.5** V
